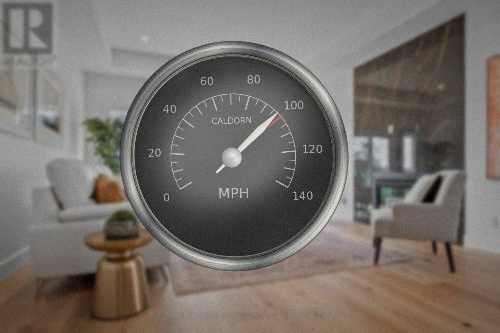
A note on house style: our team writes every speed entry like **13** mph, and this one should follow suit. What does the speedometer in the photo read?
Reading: **97.5** mph
